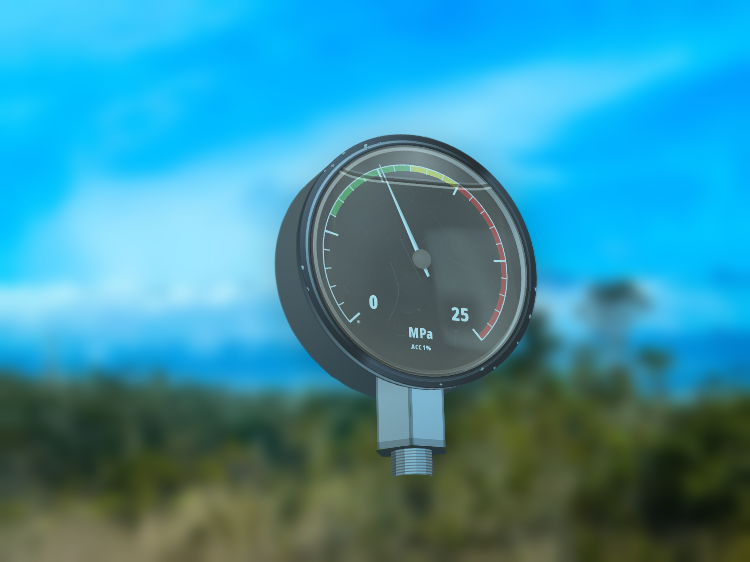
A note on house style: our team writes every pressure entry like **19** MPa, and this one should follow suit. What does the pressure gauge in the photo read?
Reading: **10** MPa
